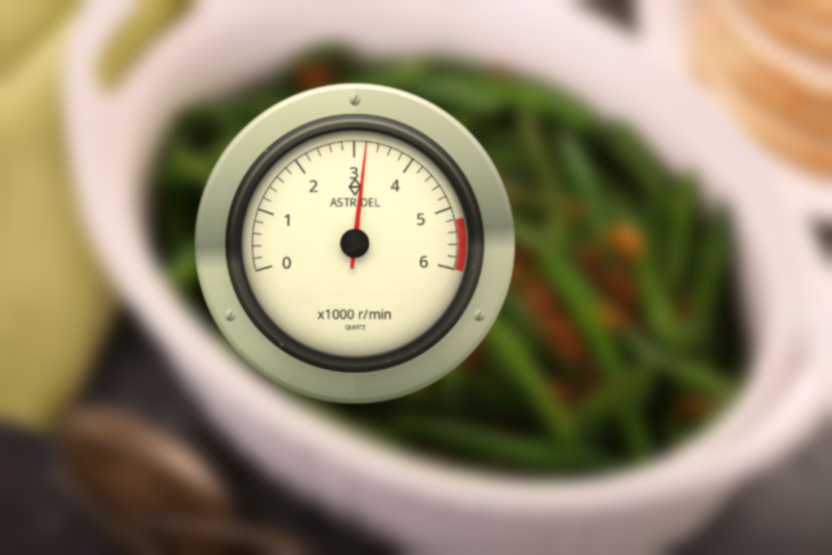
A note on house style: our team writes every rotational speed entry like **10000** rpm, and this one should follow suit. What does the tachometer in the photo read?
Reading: **3200** rpm
